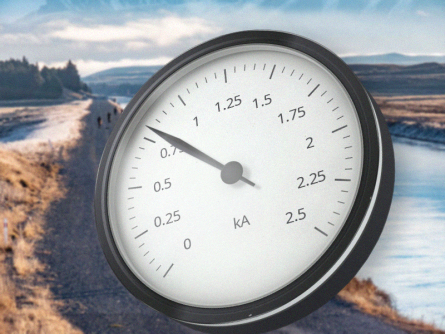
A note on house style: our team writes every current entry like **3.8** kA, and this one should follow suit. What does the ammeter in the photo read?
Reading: **0.8** kA
